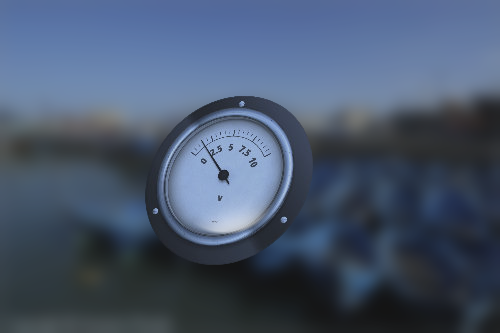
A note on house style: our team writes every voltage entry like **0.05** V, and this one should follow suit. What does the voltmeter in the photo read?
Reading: **1.5** V
